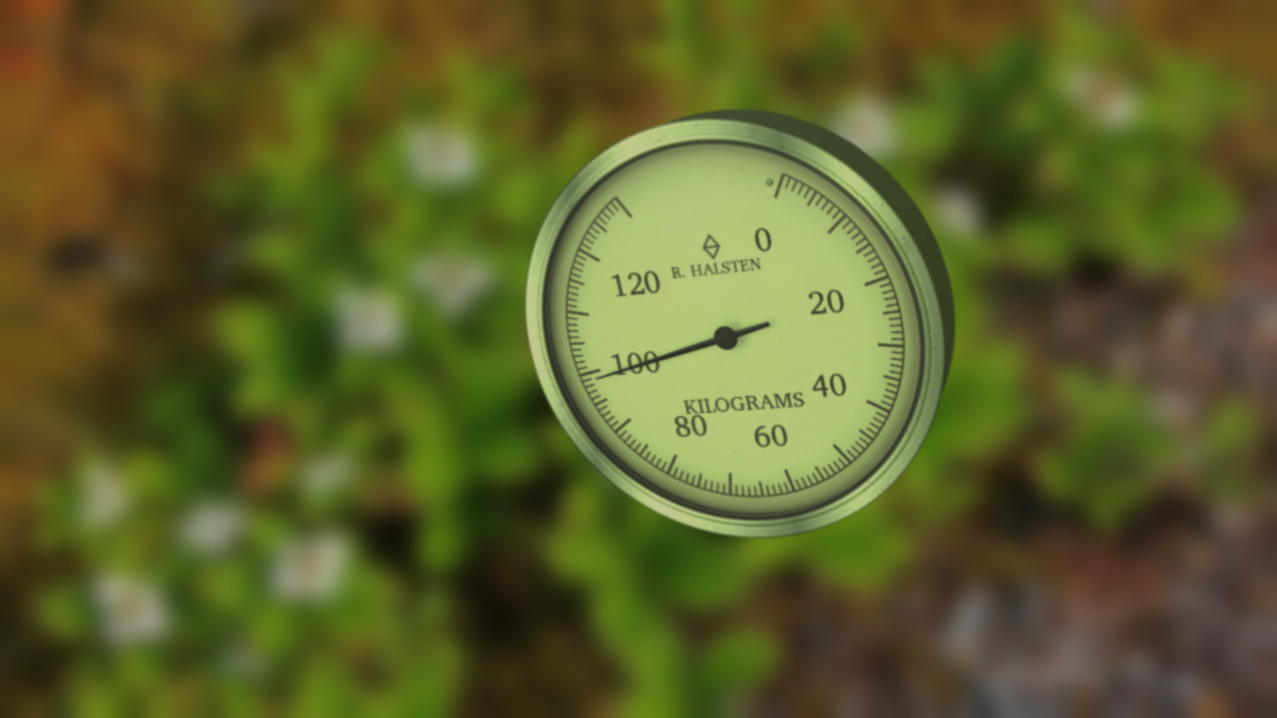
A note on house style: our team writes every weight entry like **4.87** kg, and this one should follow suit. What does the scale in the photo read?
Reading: **99** kg
